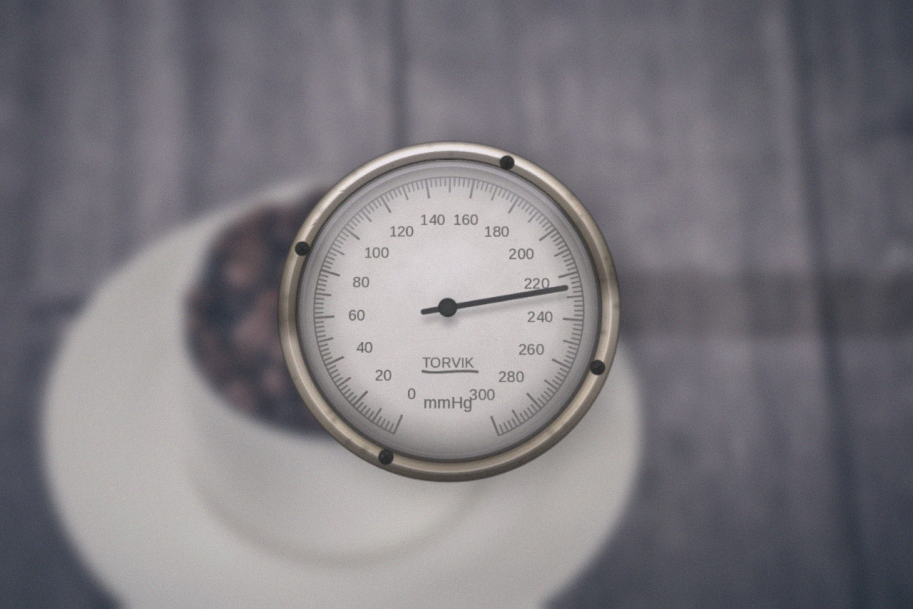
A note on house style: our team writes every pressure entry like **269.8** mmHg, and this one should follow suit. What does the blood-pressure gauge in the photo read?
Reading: **226** mmHg
